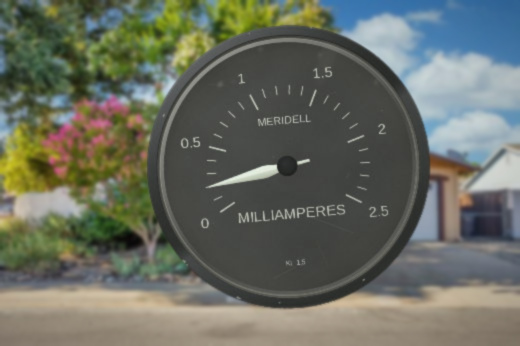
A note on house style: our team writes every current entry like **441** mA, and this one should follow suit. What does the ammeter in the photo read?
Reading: **0.2** mA
